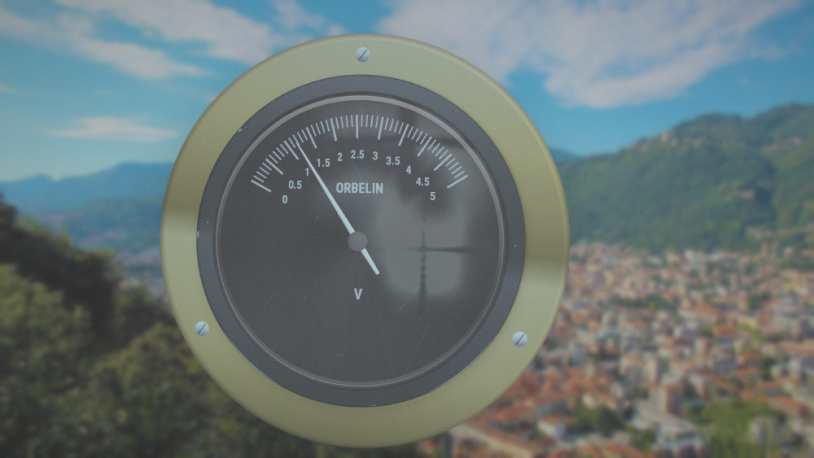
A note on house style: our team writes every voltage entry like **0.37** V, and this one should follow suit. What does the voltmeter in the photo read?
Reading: **1.2** V
